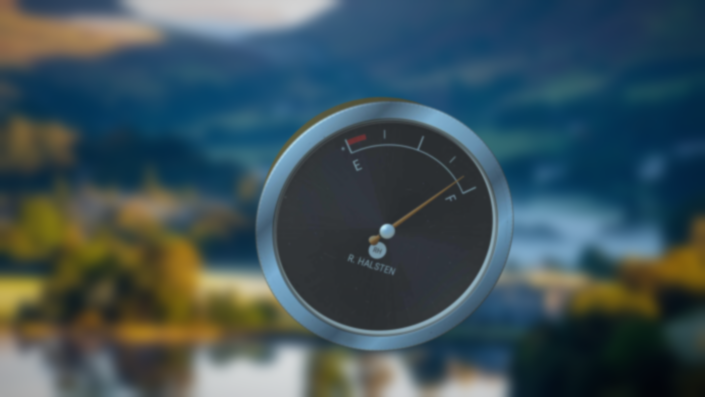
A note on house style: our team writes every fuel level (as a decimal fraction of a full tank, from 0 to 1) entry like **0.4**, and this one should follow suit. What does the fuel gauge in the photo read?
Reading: **0.875**
